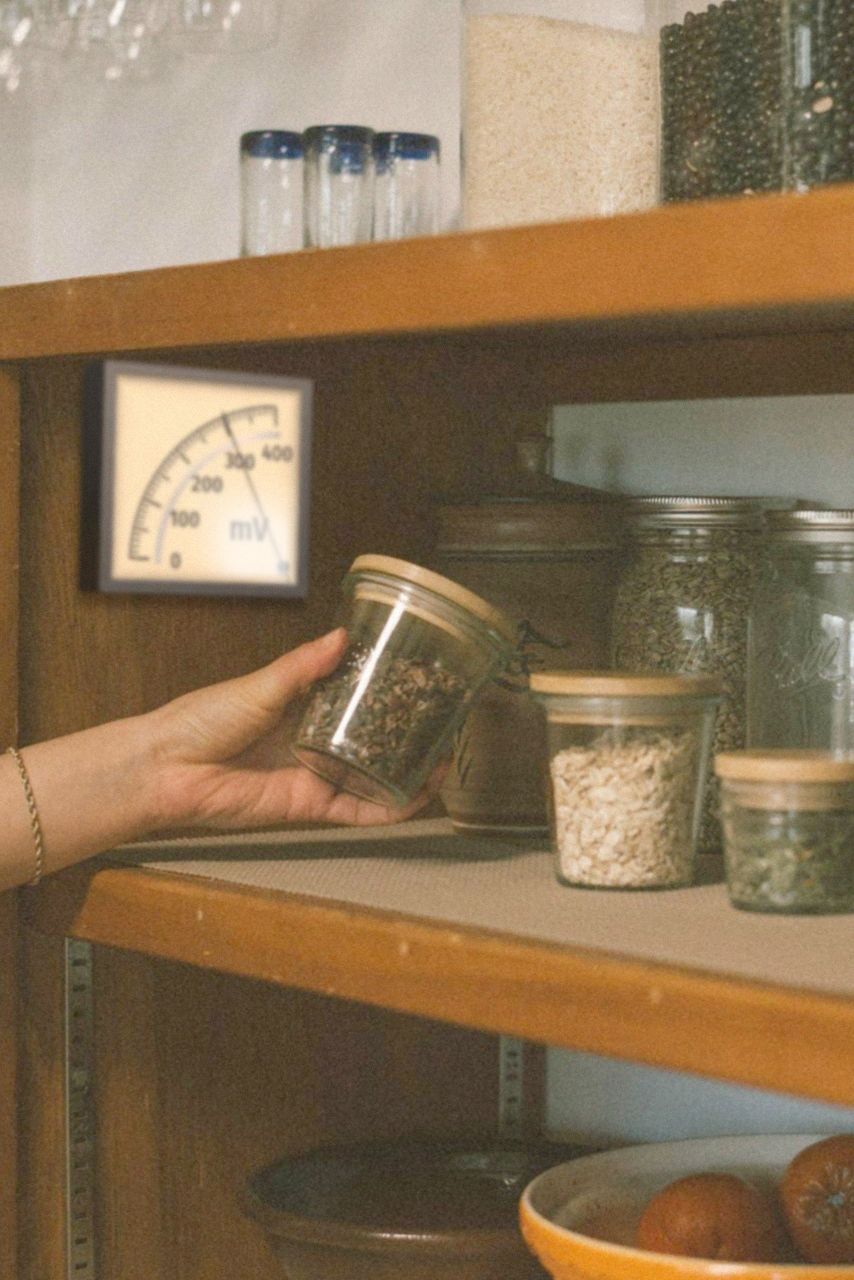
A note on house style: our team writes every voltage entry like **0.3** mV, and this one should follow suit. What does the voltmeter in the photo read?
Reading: **300** mV
